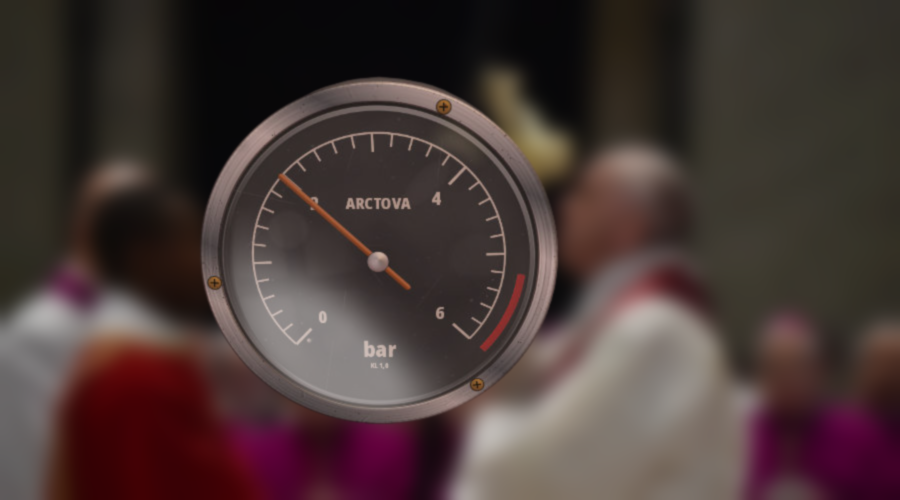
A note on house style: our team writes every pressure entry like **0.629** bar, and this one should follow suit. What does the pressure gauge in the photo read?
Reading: **2** bar
